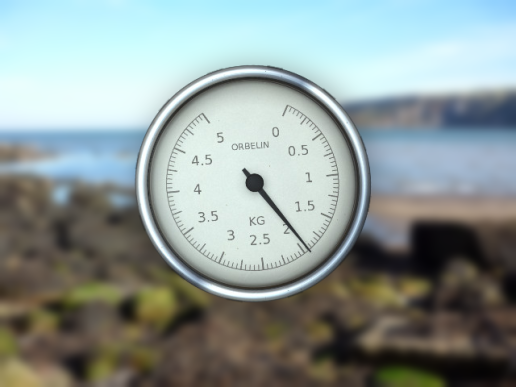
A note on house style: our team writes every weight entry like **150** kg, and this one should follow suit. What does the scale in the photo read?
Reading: **1.95** kg
